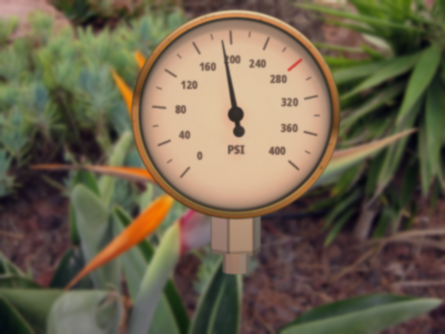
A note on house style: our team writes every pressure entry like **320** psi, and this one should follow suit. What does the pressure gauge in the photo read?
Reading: **190** psi
